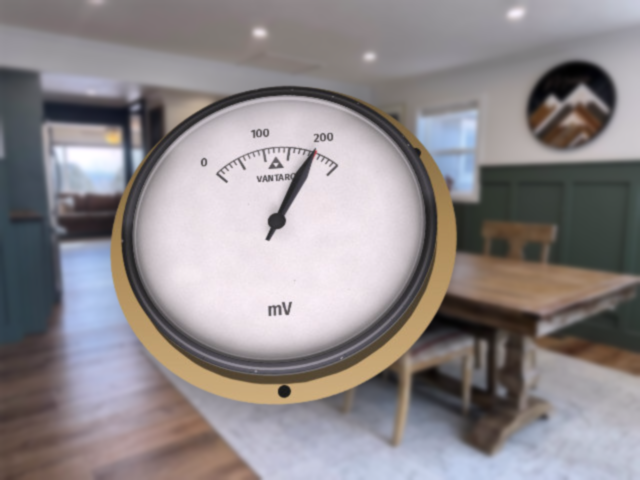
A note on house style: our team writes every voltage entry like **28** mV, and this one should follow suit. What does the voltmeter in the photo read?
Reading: **200** mV
